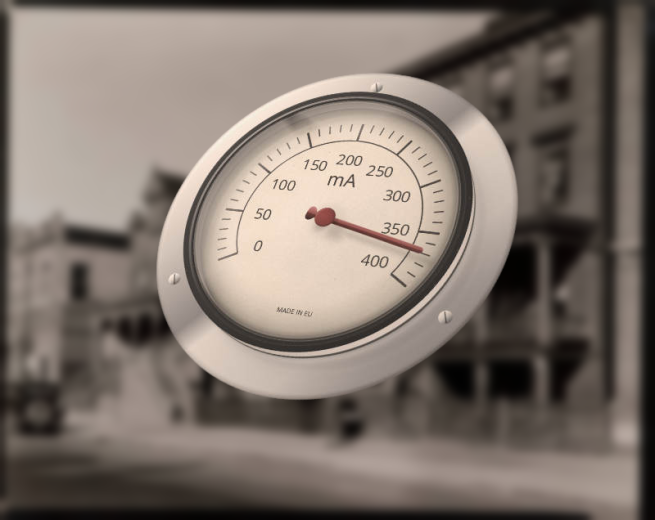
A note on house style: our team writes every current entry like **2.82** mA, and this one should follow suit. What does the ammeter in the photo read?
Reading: **370** mA
